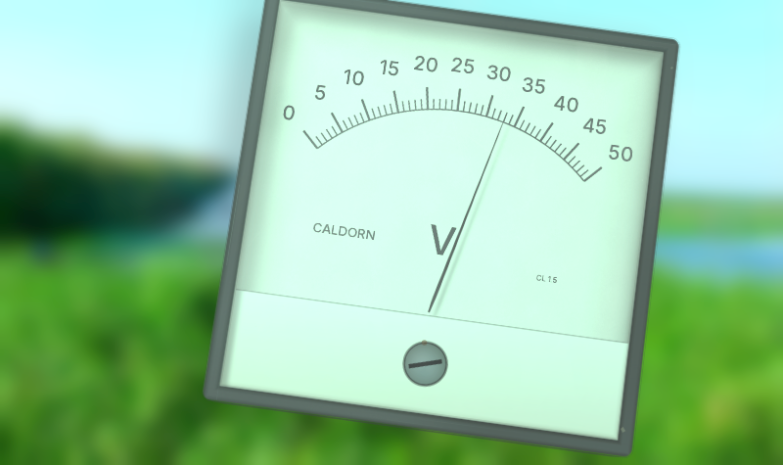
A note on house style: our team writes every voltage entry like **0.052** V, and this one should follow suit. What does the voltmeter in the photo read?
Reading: **33** V
